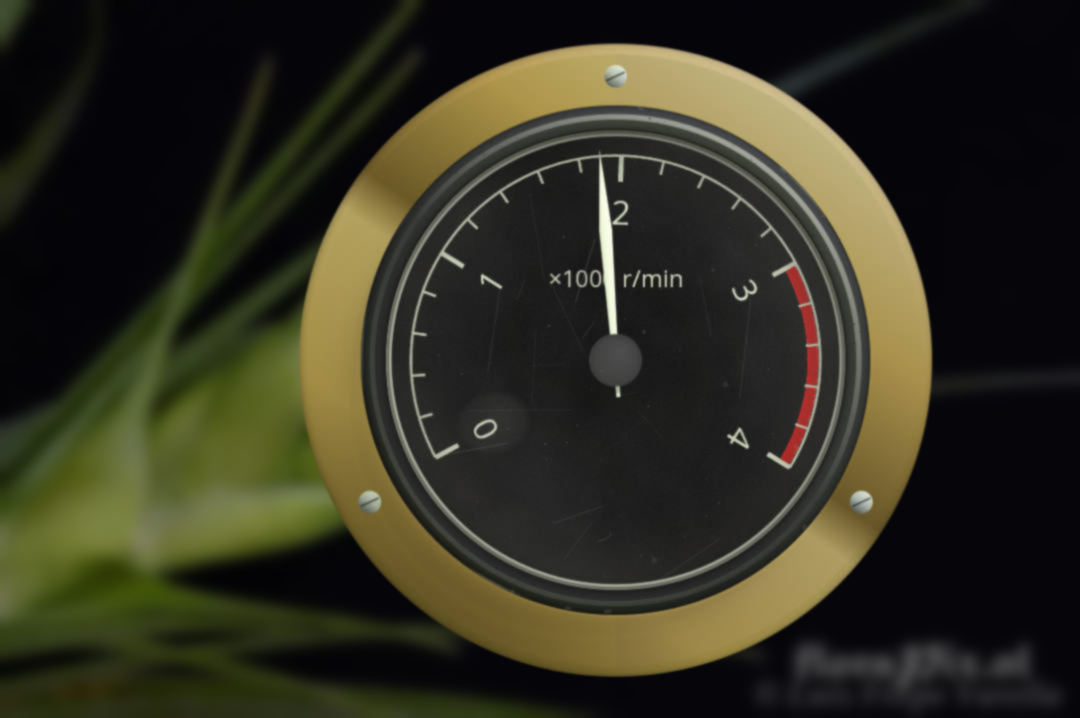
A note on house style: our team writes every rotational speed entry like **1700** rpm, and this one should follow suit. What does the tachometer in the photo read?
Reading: **1900** rpm
